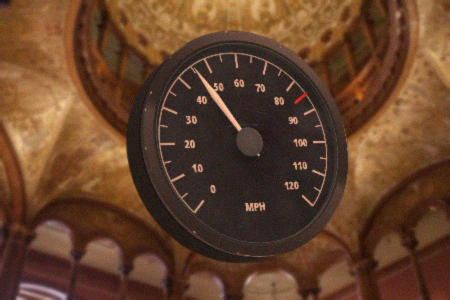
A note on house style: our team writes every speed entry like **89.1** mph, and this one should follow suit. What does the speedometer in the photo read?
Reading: **45** mph
